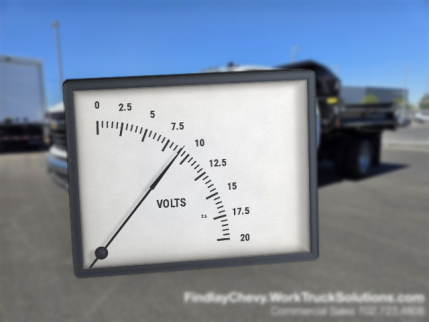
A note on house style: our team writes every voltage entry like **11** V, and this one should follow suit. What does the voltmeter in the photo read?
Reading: **9** V
